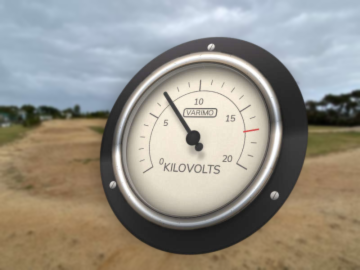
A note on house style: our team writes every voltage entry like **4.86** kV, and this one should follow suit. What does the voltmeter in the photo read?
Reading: **7** kV
